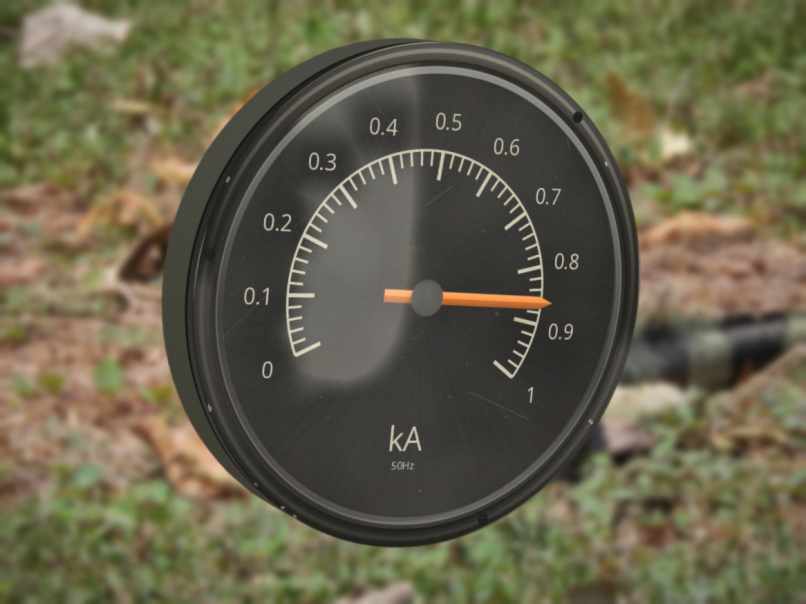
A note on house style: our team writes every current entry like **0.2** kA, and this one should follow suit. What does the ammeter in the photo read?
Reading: **0.86** kA
